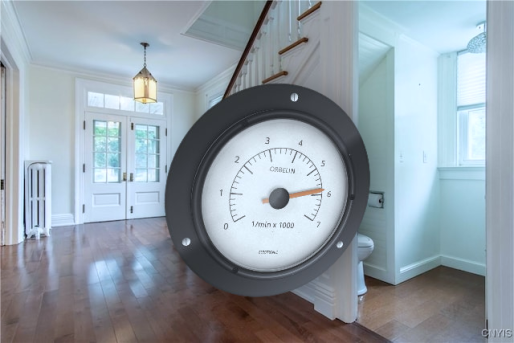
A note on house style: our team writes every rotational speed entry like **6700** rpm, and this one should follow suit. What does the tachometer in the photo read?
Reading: **5800** rpm
